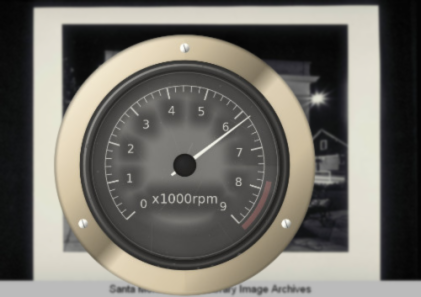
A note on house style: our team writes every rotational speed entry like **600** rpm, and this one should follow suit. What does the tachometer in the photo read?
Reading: **6200** rpm
